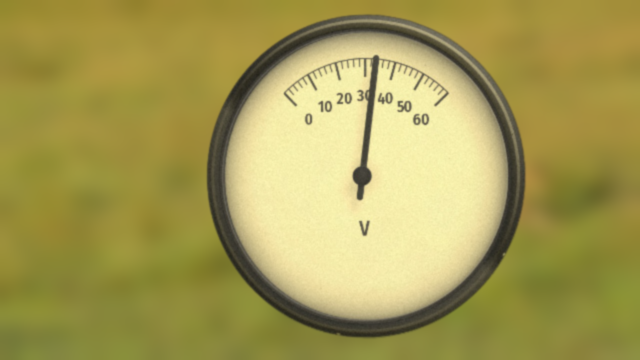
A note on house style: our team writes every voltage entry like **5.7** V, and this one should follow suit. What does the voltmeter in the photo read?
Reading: **34** V
